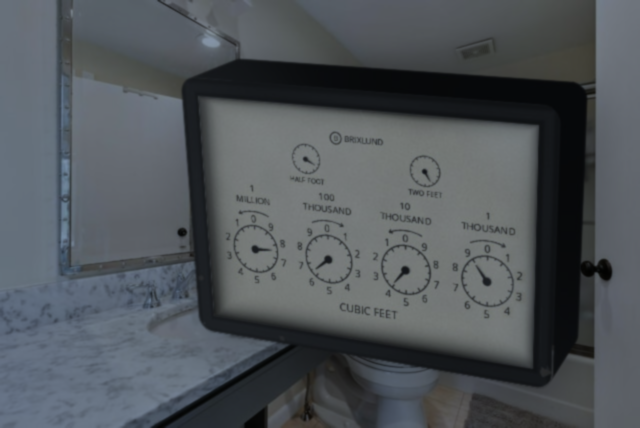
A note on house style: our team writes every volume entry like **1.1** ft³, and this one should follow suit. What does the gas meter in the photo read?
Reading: **763900** ft³
